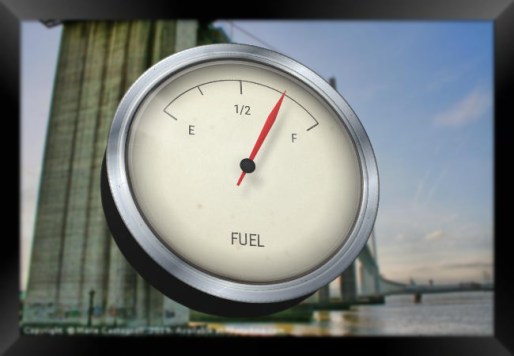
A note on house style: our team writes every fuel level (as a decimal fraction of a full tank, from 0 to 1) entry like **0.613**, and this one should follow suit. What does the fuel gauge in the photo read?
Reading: **0.75**
